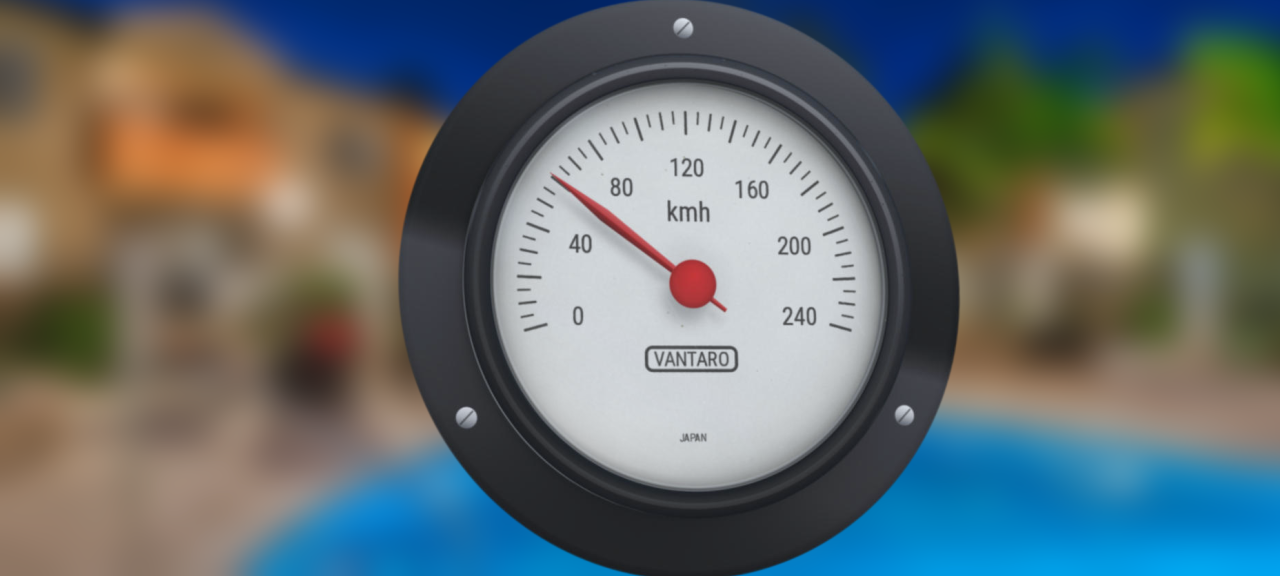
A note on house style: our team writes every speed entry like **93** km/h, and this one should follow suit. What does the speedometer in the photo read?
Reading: **60** km/h
